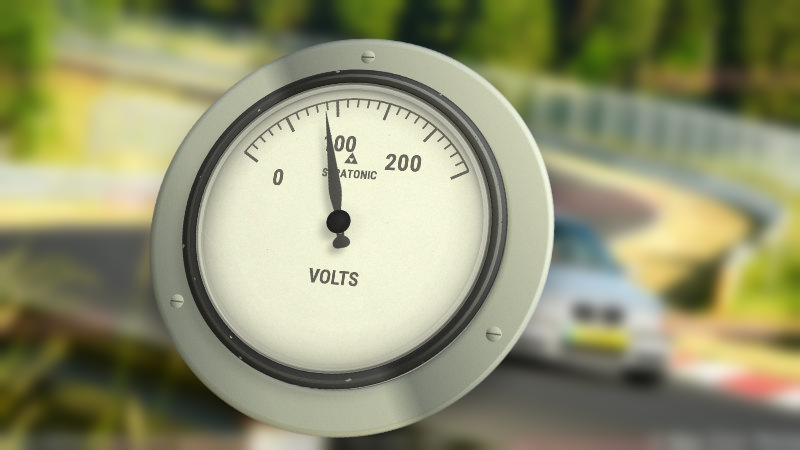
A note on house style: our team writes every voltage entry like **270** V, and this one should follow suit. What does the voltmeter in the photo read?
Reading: **90** V
